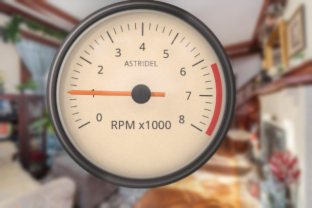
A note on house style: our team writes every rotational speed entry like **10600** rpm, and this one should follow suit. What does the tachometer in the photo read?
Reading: **1000** rpm
